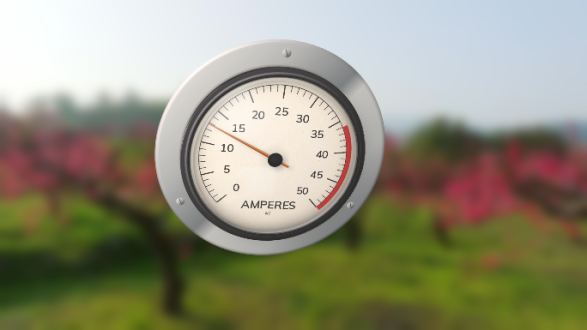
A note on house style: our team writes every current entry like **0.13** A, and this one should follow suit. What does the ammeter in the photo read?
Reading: **13** A
